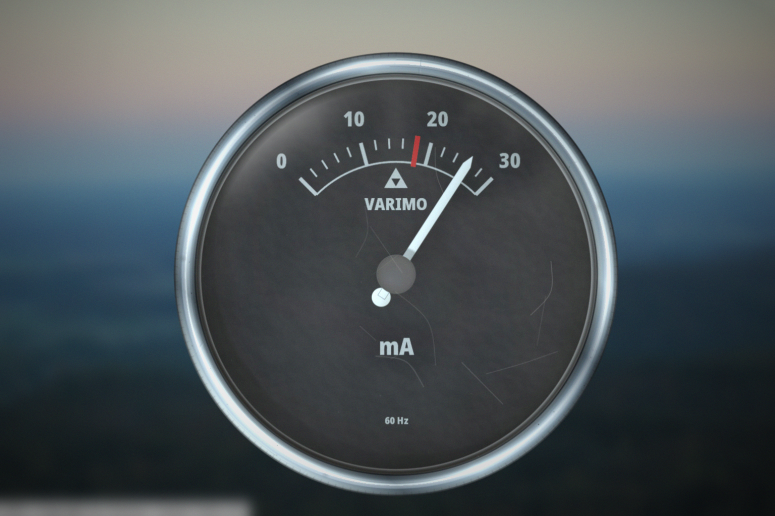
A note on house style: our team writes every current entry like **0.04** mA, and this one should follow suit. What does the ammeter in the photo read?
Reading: **26** mA
